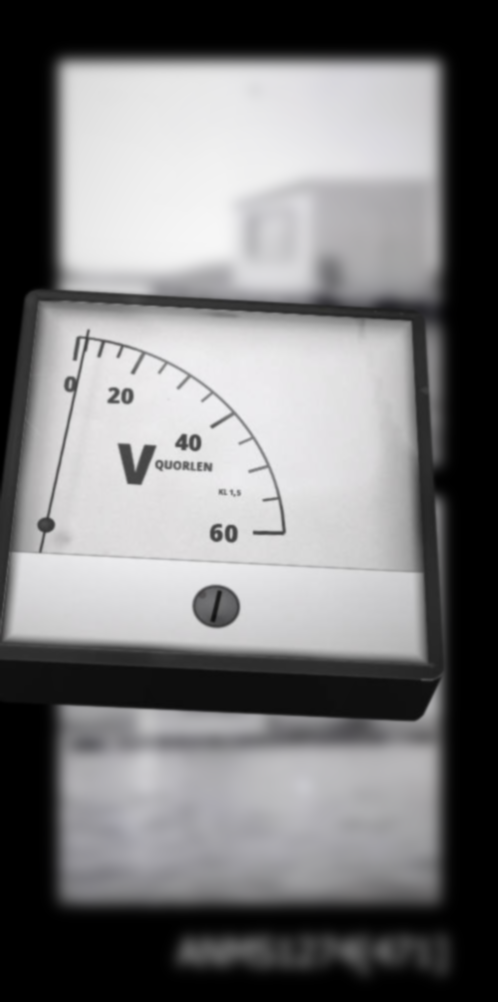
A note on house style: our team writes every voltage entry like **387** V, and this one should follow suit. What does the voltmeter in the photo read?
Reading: **5** V
